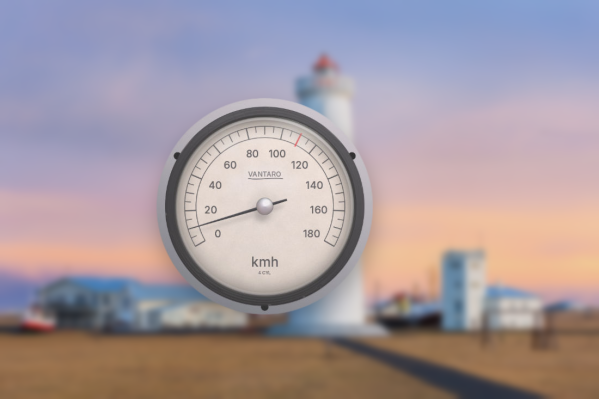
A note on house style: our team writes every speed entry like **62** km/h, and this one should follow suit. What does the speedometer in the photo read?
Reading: **10** km/h
